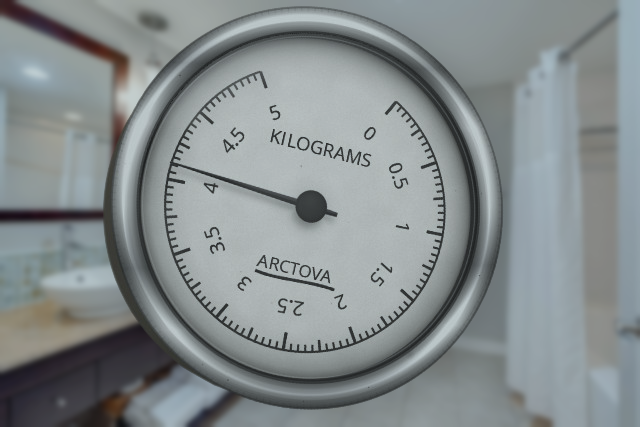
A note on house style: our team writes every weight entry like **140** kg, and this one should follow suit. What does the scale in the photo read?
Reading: **4.1** kg
